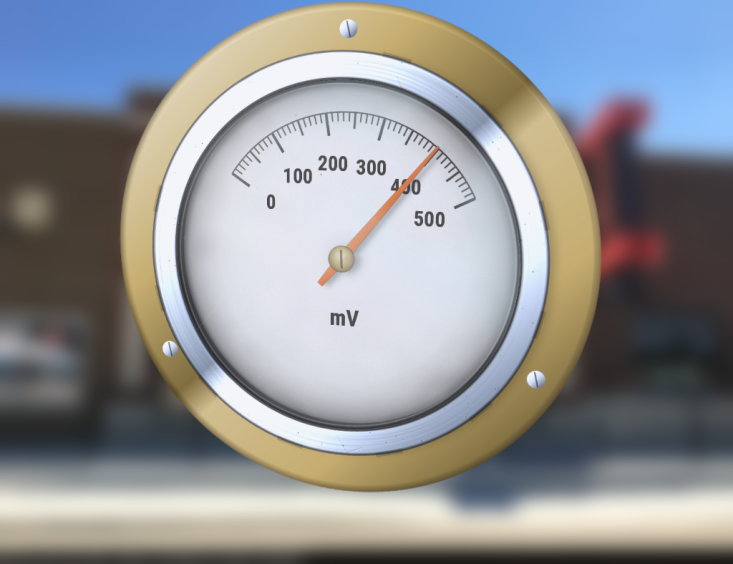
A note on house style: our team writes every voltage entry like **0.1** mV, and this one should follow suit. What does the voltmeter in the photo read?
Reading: **400** mV
